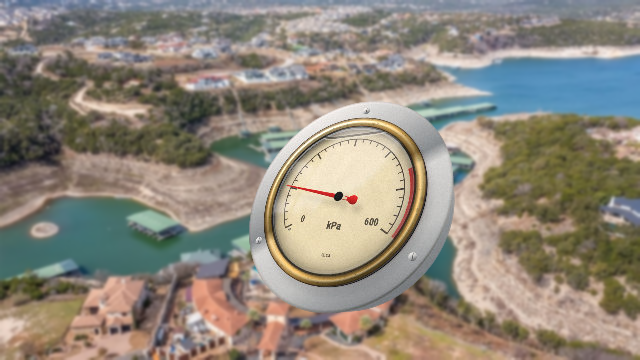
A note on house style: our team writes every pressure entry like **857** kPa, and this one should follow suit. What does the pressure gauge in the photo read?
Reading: **100** kPa
